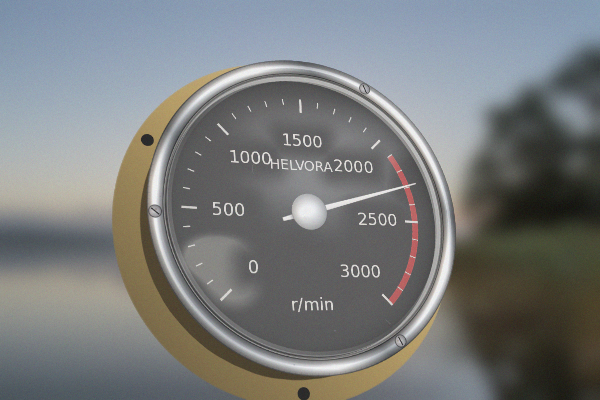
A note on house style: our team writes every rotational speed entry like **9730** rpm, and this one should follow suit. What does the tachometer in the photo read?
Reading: **2300** rpm
